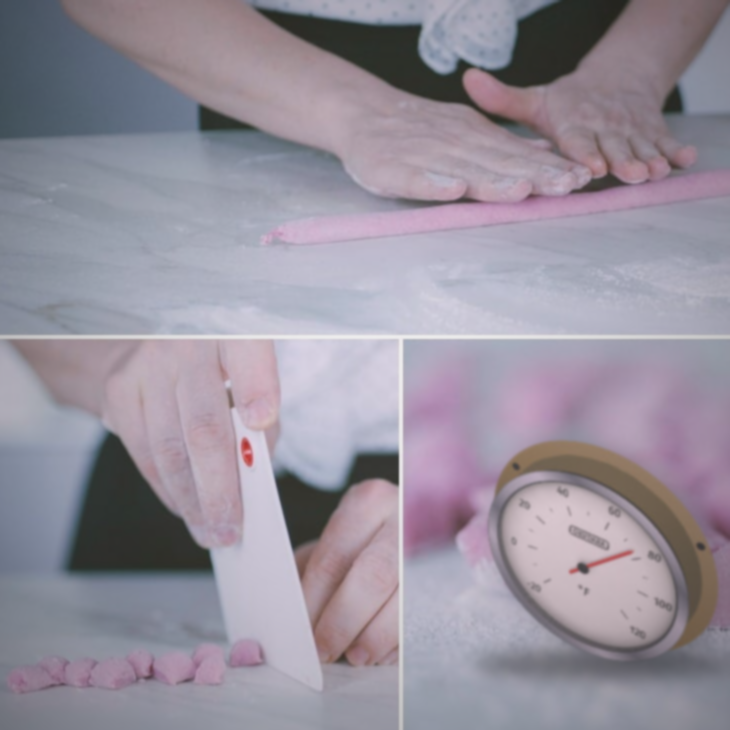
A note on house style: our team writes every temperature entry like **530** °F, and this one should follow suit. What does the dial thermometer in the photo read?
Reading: **75** °F
